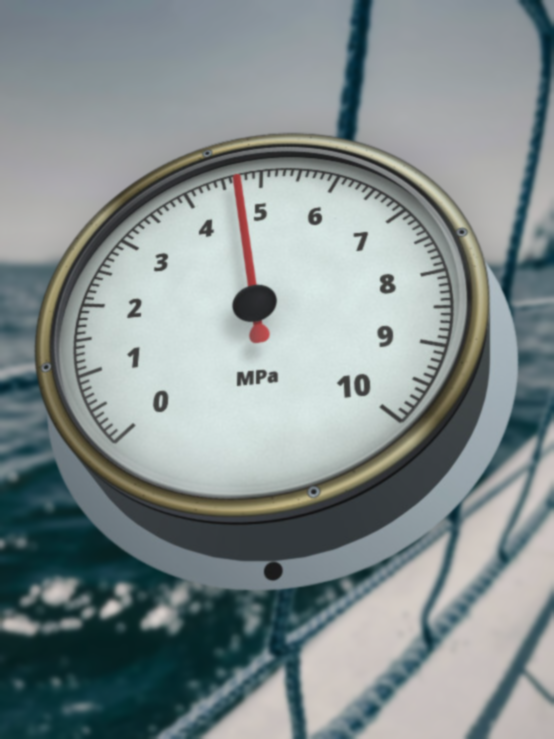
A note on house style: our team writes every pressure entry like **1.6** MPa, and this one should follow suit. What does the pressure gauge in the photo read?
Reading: **4.7** MPa
